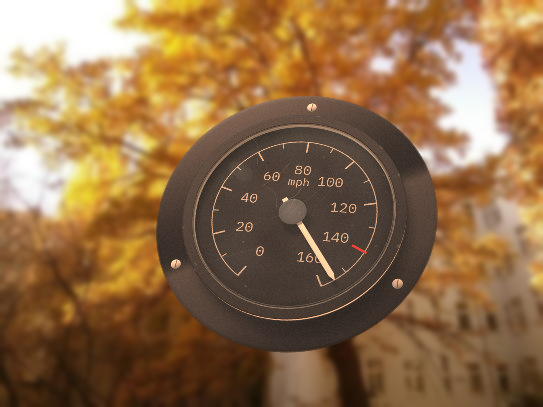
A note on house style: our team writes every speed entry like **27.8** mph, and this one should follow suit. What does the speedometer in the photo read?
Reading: **155** mph
